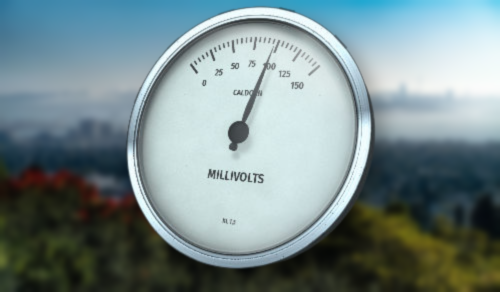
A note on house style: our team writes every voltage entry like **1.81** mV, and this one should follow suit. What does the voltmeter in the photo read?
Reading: **100** mV
